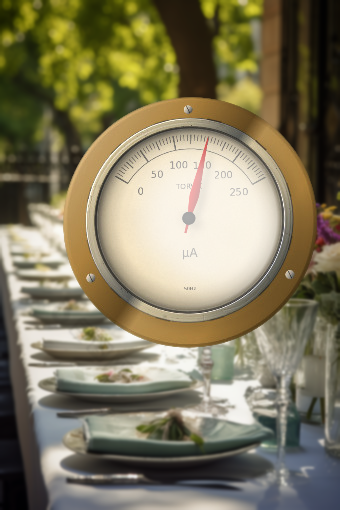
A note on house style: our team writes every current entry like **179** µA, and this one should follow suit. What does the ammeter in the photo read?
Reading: **150** µA
